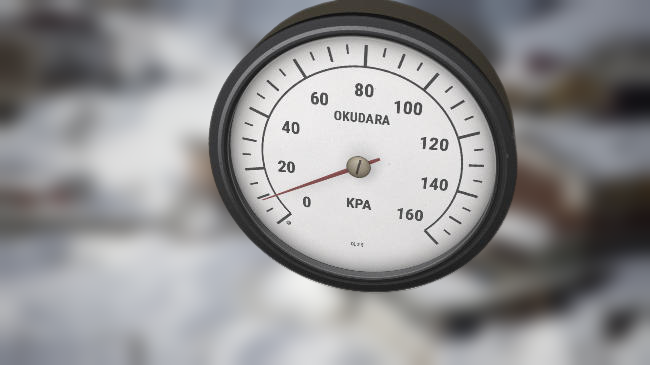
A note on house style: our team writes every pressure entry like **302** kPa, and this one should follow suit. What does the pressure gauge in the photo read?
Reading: **10** kPa
